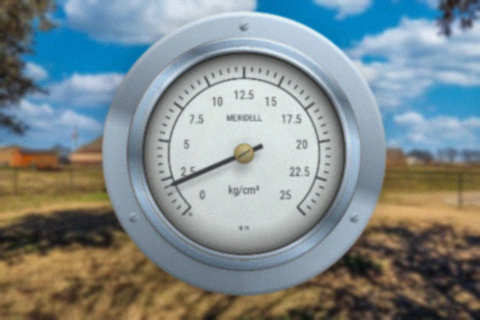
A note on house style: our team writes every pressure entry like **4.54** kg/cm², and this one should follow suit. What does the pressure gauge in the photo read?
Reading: **2** kg/cm²
